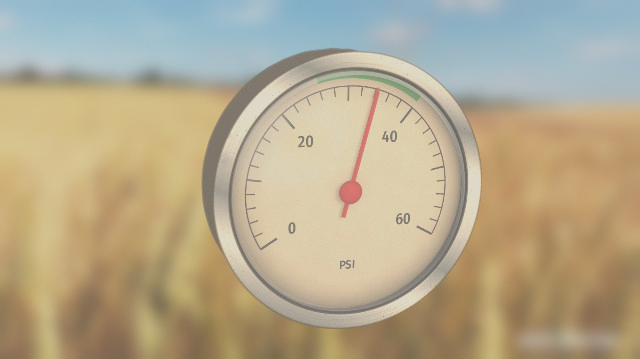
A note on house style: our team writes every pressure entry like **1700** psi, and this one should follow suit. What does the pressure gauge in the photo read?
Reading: **34** psi
